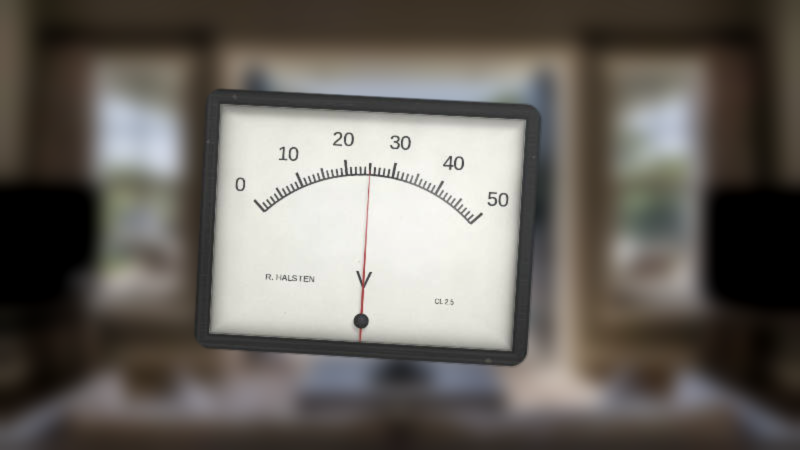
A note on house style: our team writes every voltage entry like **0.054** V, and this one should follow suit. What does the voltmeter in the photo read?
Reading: **25** V
